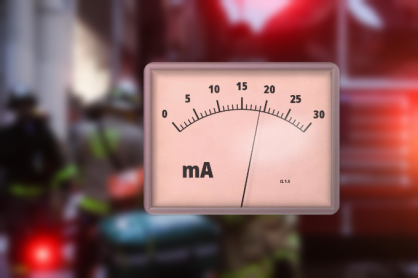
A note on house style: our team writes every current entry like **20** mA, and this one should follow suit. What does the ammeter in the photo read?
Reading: **19** mA
